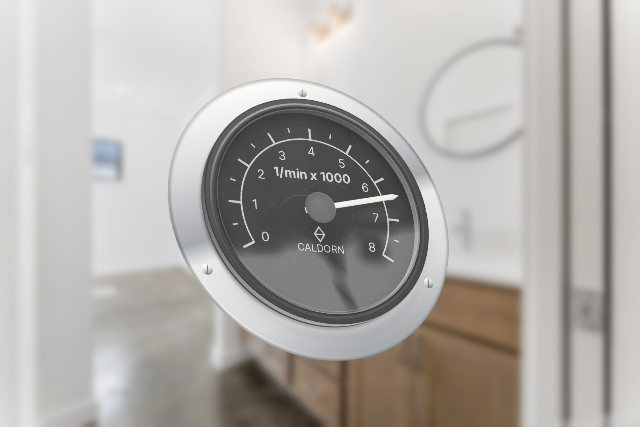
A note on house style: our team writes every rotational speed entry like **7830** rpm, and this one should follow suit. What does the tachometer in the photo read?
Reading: **6500** rpm
